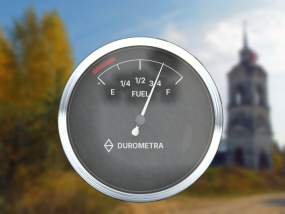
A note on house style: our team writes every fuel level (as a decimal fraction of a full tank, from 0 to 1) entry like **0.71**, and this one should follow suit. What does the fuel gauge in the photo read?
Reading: **0.75**
